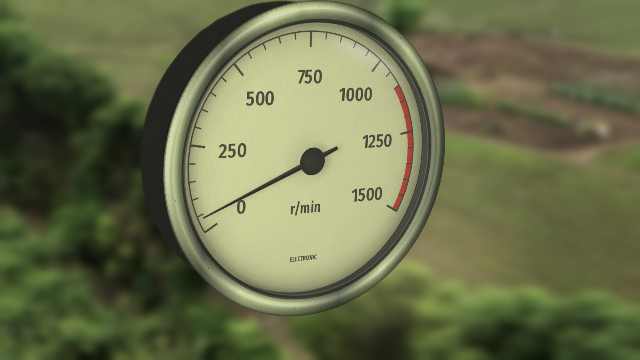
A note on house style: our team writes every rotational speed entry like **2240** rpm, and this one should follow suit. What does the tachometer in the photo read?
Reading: **50** rpm
